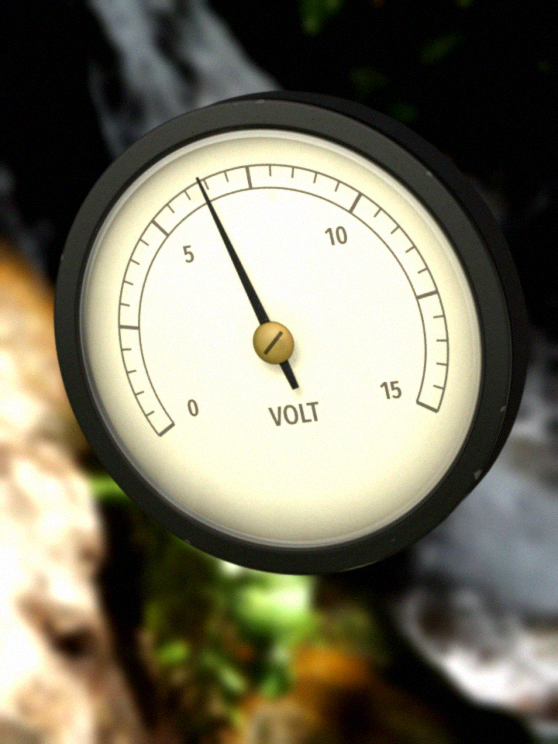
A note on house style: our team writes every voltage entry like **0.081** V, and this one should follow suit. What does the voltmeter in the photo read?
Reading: **6.5** V
